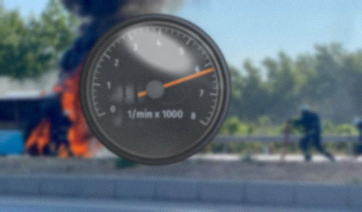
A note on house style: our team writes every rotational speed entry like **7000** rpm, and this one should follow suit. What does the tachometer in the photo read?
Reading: **6200** rpm
